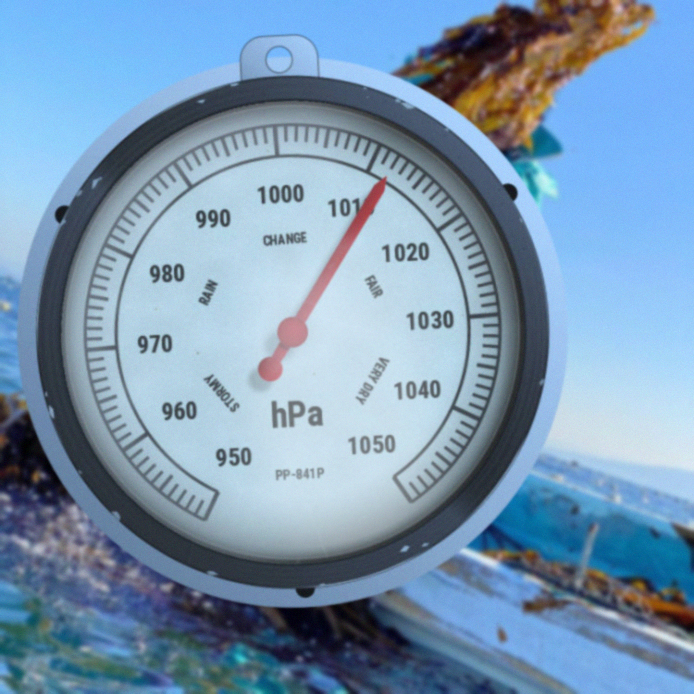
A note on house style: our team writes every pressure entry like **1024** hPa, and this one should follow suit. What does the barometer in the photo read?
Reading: **1012** hPa
